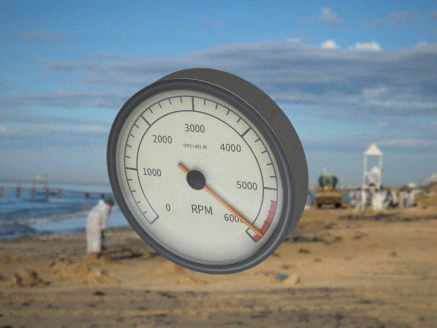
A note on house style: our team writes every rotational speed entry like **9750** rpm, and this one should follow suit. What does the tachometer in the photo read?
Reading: **5800** rpm
